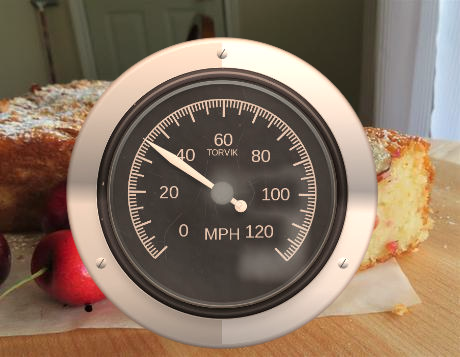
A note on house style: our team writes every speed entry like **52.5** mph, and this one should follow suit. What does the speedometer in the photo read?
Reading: **35** mph
